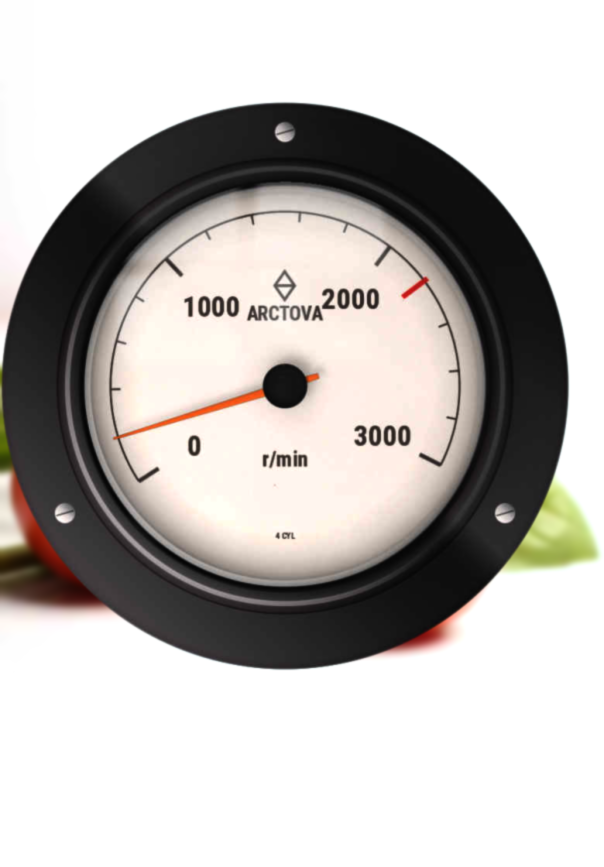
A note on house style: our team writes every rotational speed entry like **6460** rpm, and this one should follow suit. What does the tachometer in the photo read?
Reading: **200** rpm
